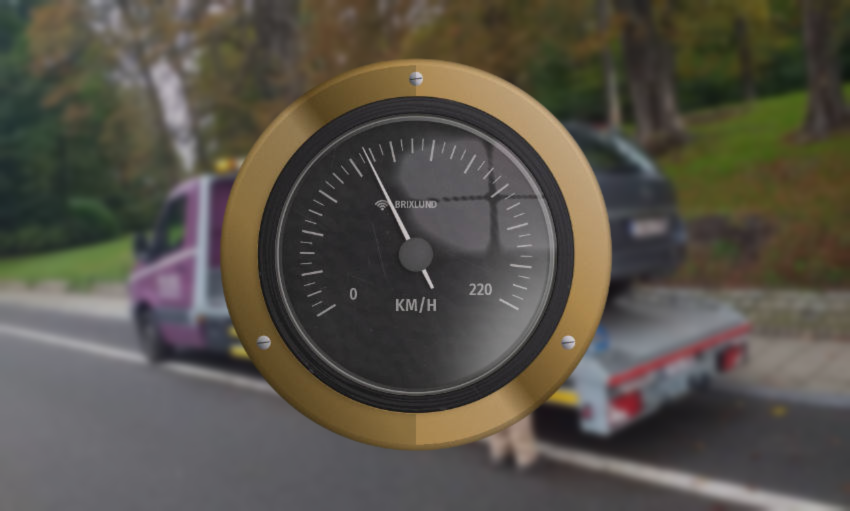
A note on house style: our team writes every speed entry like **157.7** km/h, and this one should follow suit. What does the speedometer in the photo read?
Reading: **87.5** km/h
